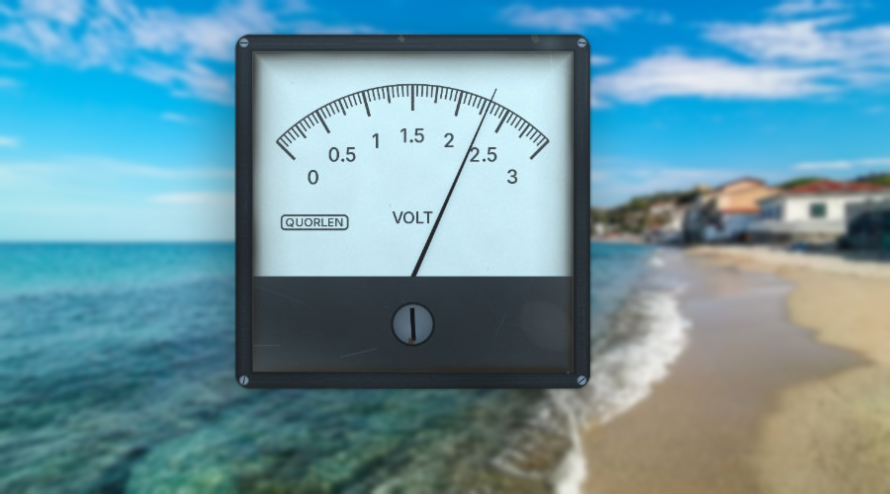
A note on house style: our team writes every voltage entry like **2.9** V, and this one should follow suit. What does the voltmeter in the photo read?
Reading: **2.3** V
